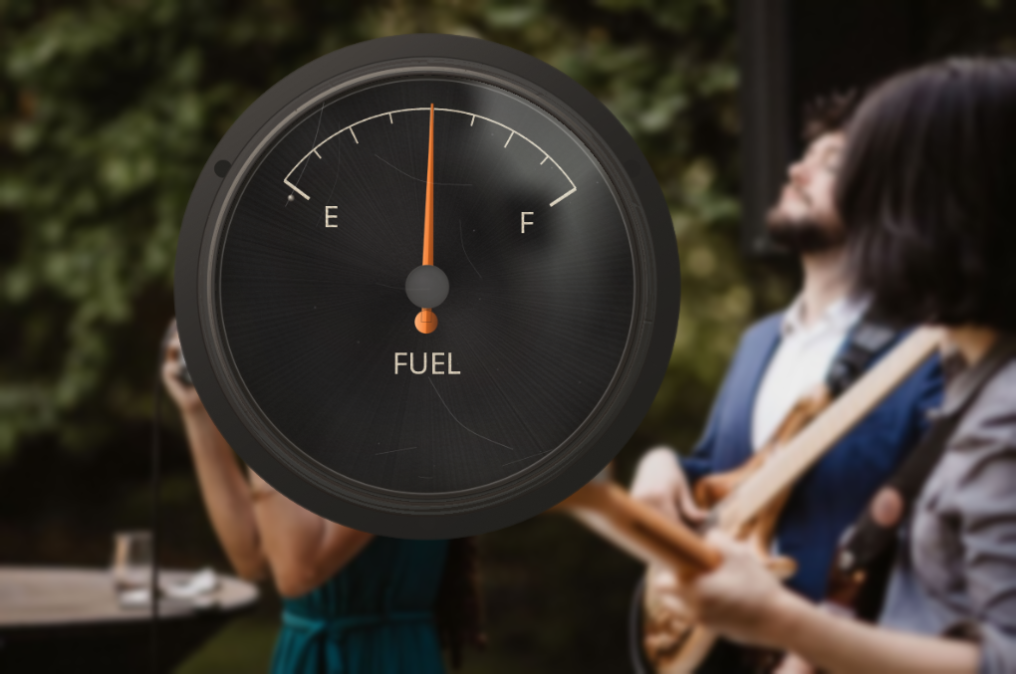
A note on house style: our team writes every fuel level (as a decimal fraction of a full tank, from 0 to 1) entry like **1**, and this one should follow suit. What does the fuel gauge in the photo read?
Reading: **0.5**
